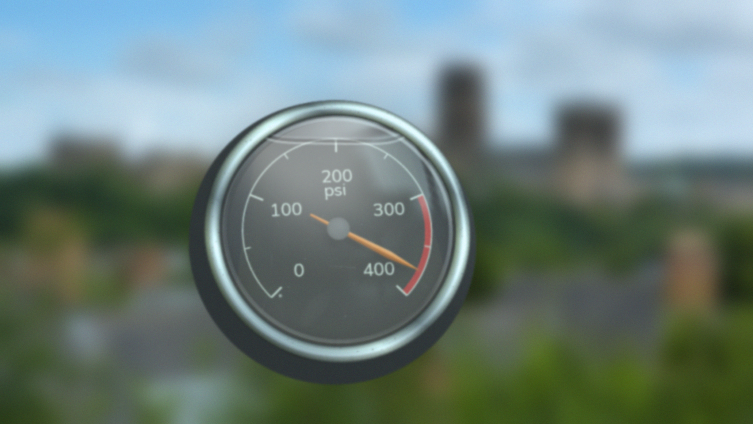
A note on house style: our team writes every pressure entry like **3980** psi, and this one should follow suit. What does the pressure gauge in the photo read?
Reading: **375** psi
